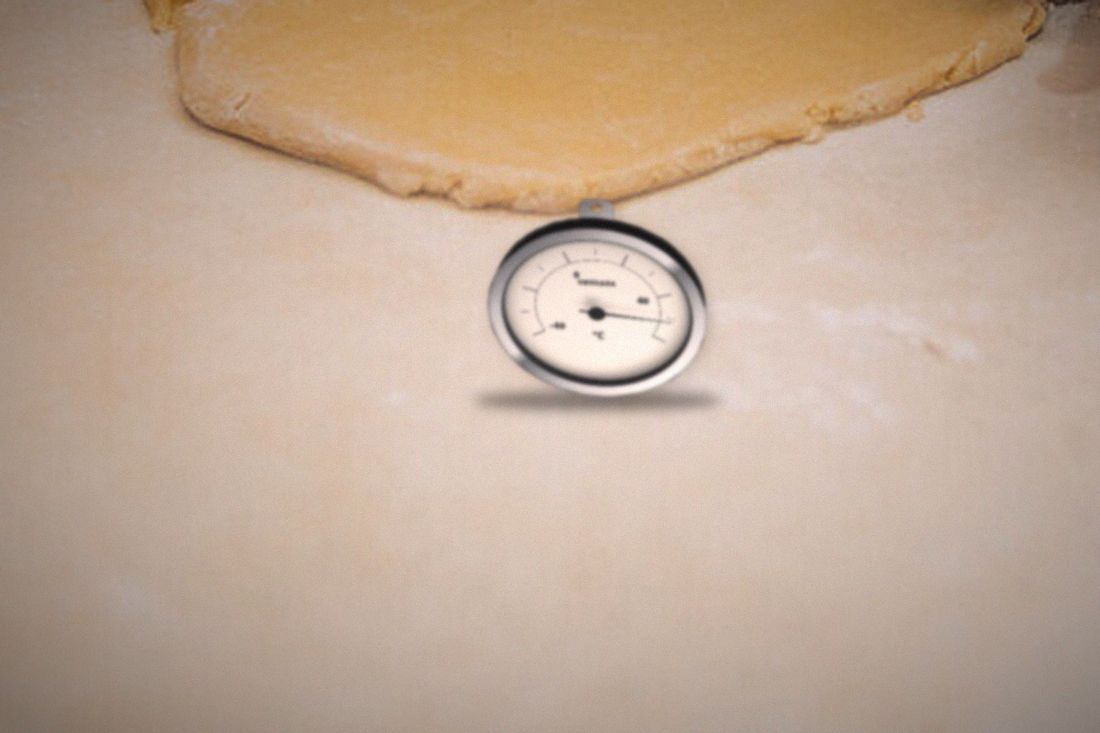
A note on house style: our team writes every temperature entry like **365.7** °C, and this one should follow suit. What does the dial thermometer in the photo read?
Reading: **50** °C
